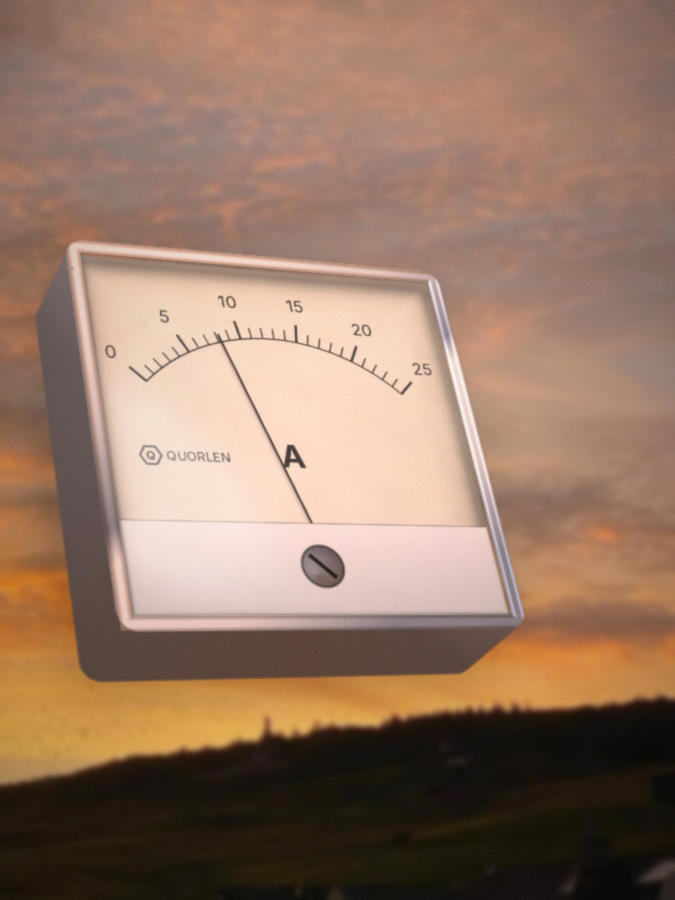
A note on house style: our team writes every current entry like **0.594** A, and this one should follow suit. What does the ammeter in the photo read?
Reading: **8** A
